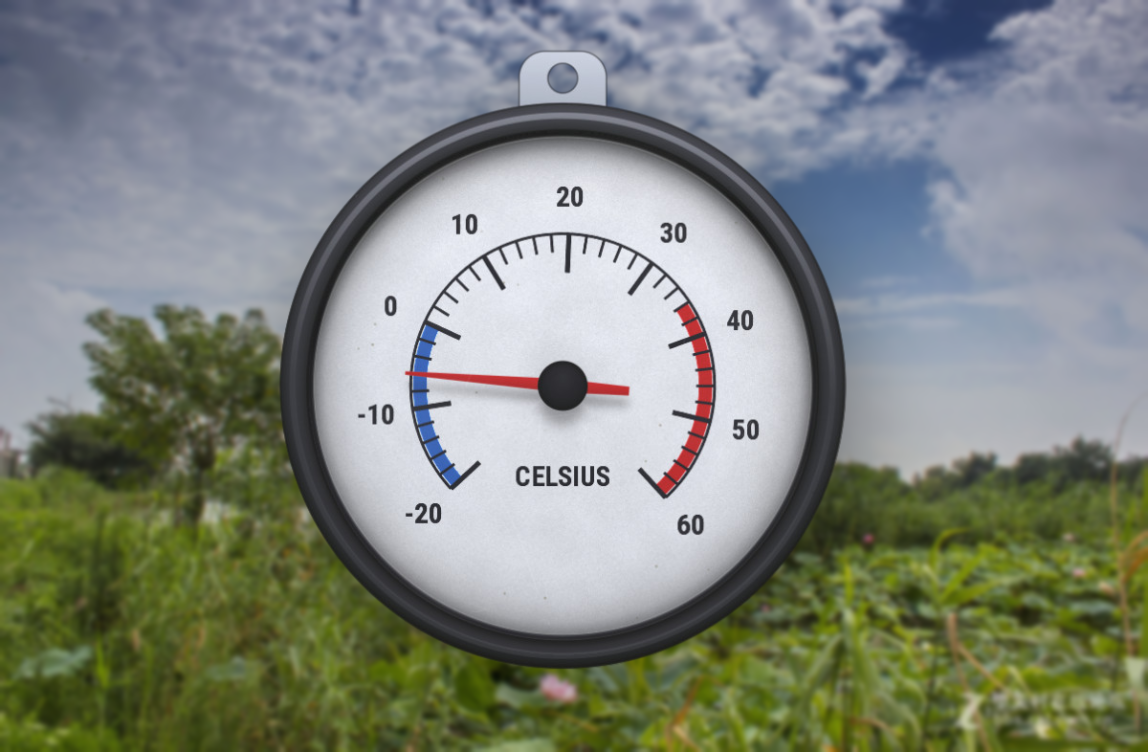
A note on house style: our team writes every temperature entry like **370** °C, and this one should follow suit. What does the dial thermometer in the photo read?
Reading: **-6** °C
